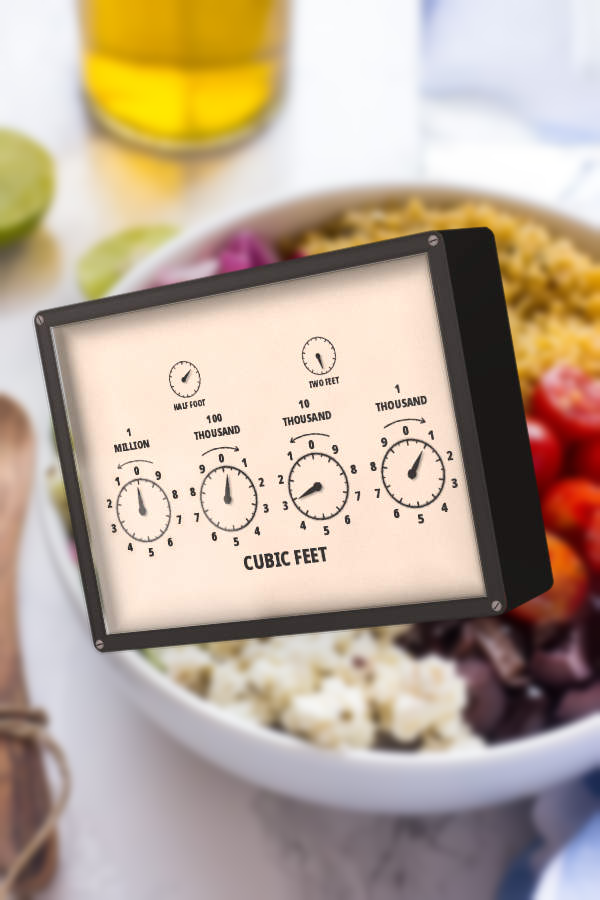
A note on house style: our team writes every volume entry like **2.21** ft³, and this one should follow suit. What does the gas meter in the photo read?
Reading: **3100** ft³
